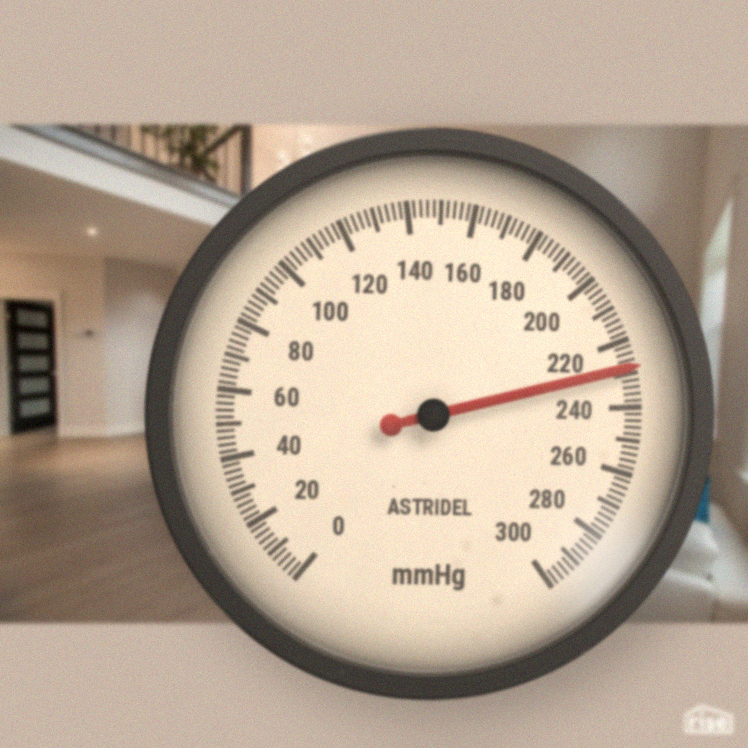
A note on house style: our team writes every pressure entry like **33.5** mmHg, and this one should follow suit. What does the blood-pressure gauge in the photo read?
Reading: **228** mmHg
